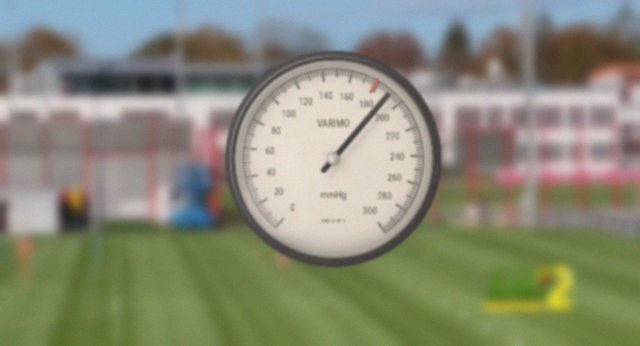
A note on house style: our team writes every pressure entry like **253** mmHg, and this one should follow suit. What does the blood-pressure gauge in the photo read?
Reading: **190** mmHg
